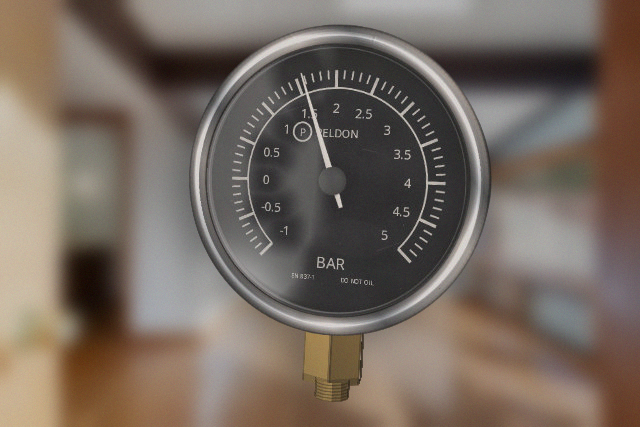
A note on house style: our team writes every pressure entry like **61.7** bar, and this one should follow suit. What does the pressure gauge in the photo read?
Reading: **1.6** bar
